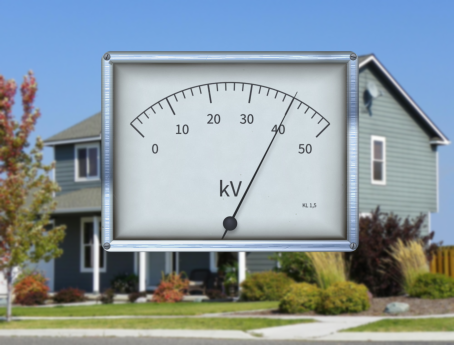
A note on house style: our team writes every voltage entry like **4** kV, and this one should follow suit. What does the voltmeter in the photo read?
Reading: **40** kV
